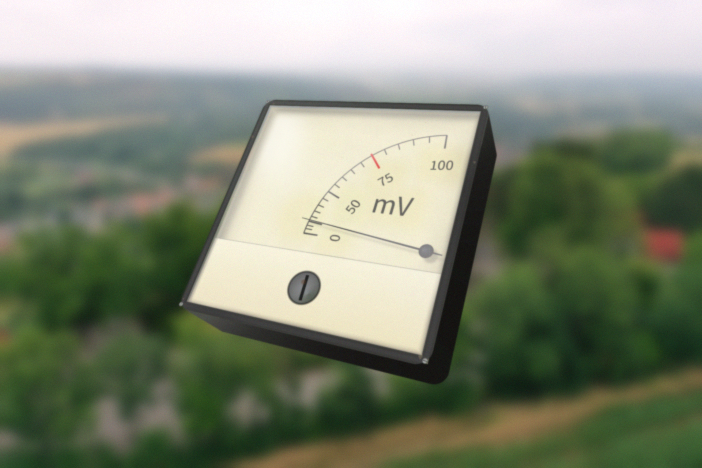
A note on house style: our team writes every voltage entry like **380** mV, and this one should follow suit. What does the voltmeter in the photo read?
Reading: **25** mV
